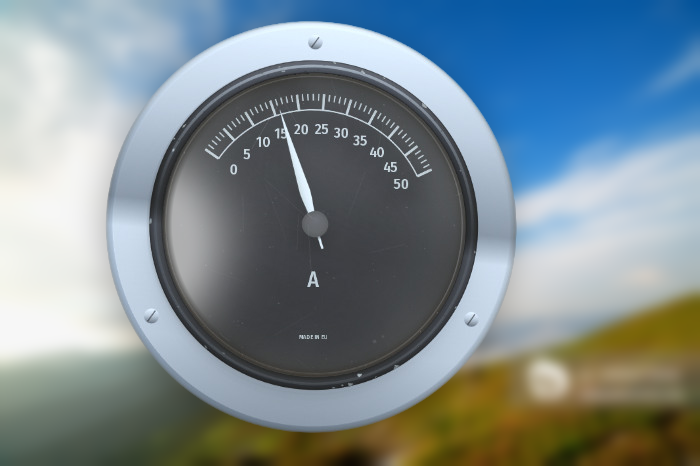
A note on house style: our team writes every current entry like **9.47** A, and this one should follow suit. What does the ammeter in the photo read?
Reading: **16** A
